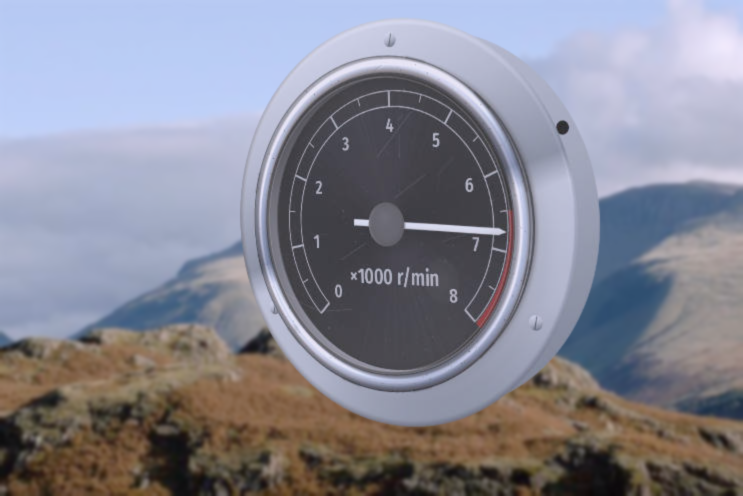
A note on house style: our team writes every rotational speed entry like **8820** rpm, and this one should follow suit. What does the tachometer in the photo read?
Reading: **6750** rpm
